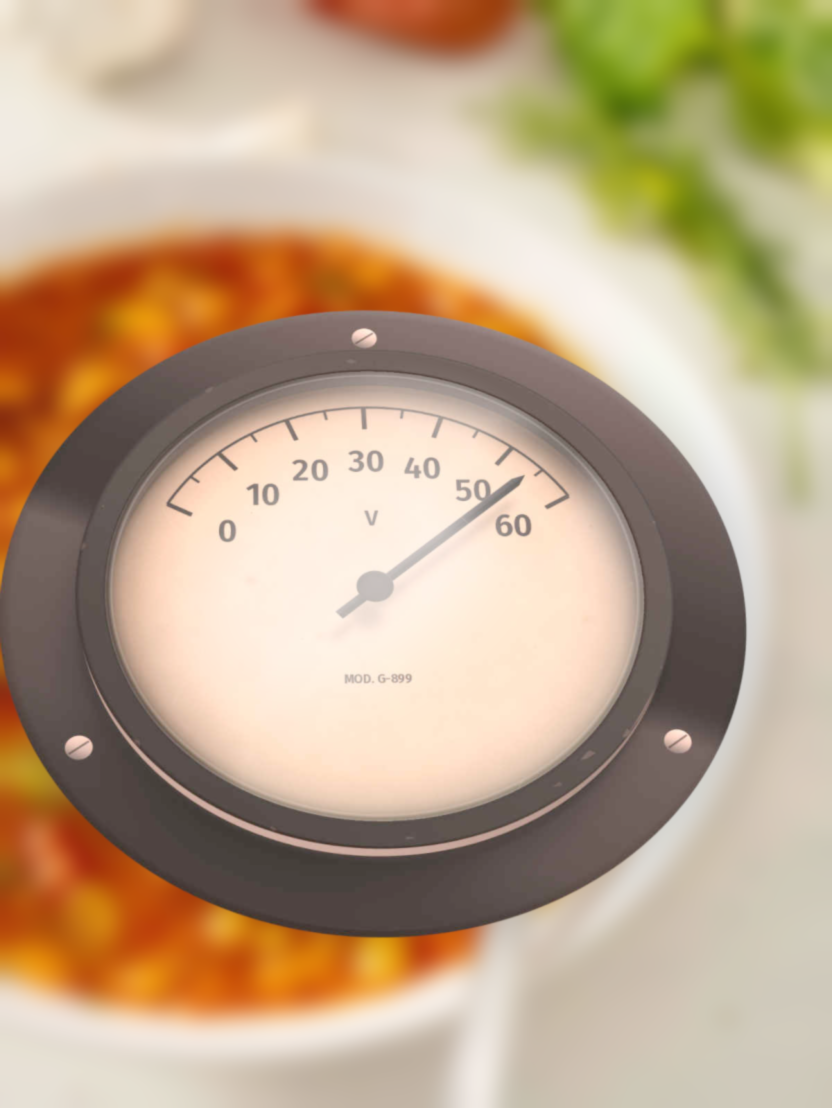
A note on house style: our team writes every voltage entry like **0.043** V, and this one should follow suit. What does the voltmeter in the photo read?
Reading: **55** V
